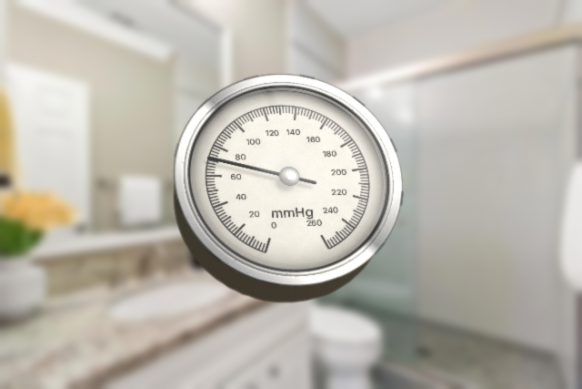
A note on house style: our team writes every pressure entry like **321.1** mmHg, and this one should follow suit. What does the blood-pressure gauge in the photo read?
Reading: **70** mmHg
